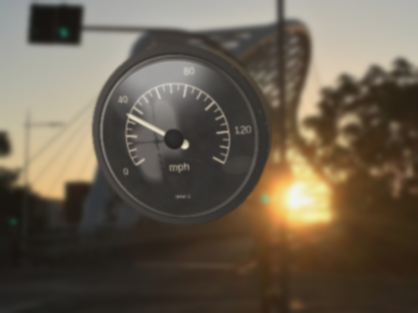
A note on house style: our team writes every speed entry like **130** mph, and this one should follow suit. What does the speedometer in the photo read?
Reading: **35** mph
